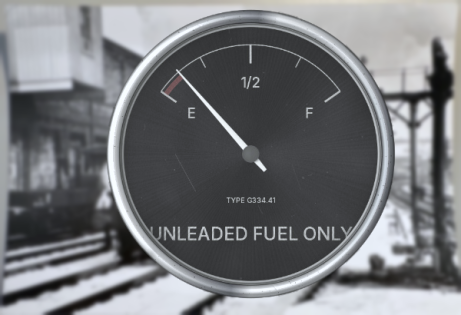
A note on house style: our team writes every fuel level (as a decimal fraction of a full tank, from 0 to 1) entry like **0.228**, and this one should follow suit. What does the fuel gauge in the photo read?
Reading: **0.125**
